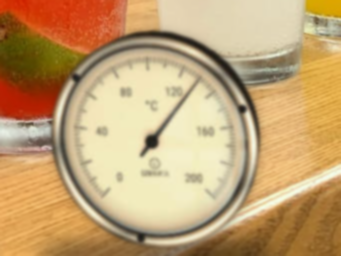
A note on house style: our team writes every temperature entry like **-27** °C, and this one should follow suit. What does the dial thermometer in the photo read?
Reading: **130** °C
